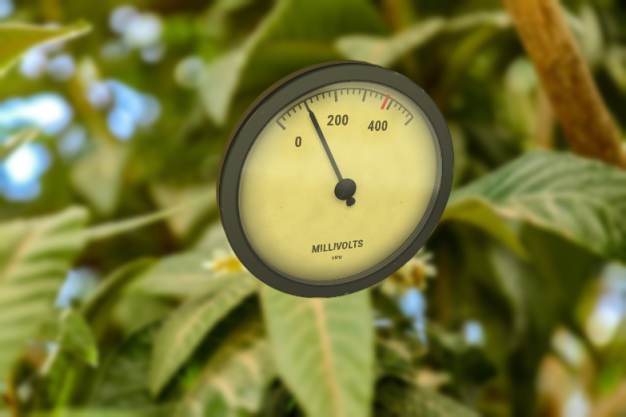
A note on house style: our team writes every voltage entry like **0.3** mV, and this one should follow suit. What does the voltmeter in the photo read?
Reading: **100** mV
